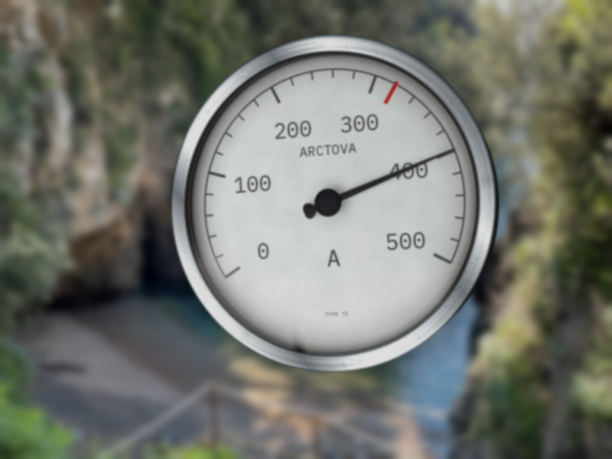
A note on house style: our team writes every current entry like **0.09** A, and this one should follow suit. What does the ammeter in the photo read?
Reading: **400** A
